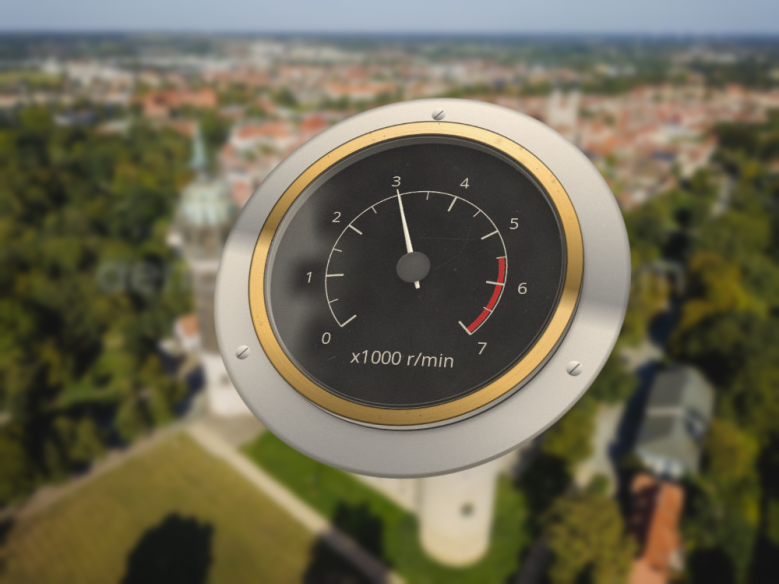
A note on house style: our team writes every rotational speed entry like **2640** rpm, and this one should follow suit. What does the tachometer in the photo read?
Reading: **3000** rpm
